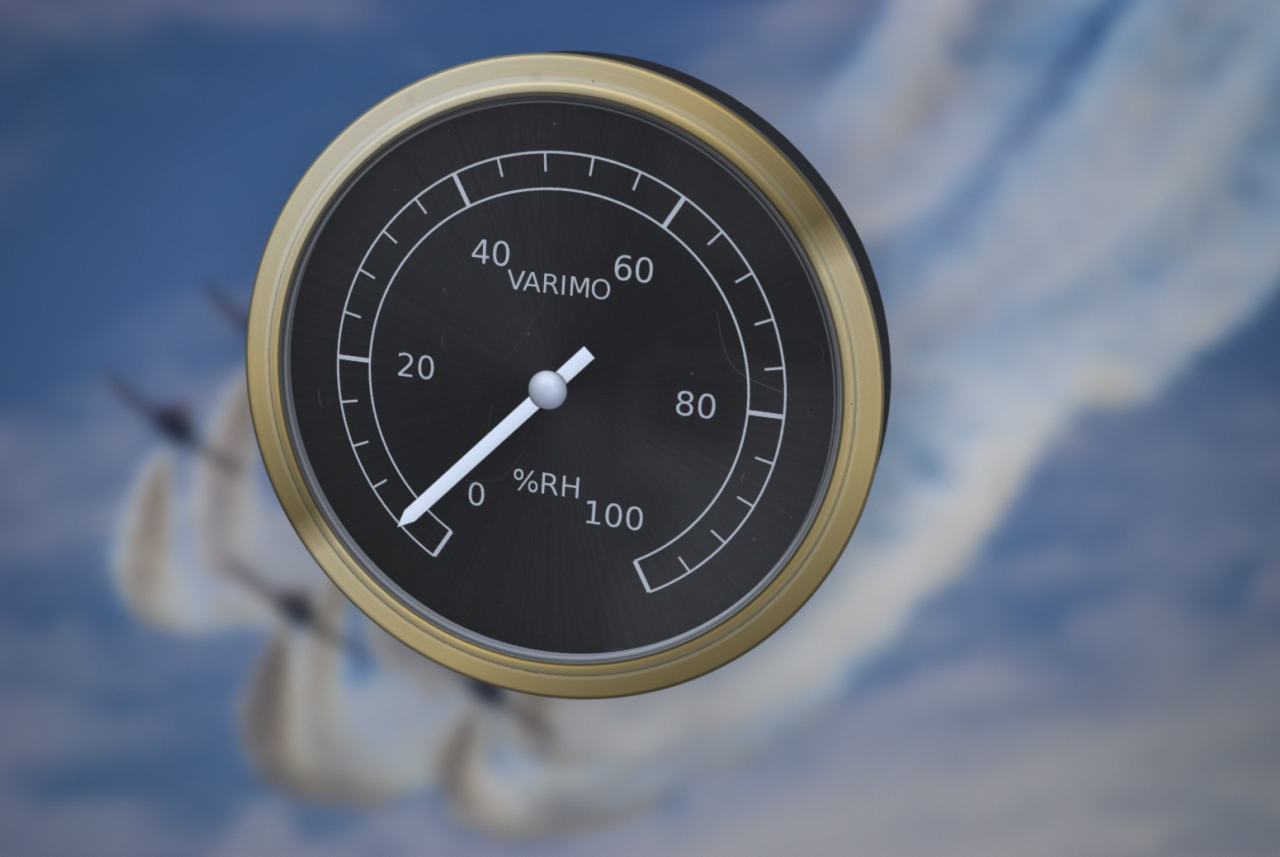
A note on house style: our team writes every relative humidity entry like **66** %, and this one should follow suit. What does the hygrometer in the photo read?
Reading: **4** %
